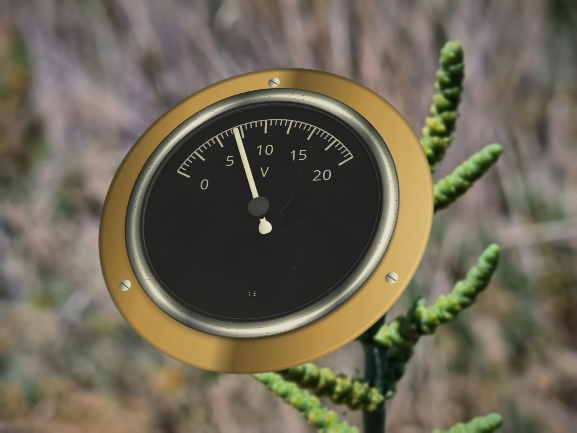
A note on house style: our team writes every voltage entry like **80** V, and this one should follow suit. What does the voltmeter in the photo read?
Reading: **7** V
